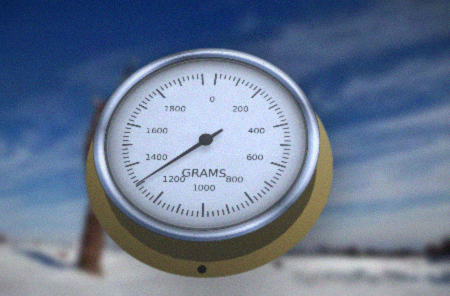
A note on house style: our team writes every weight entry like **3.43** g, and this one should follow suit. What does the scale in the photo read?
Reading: **1300** g
